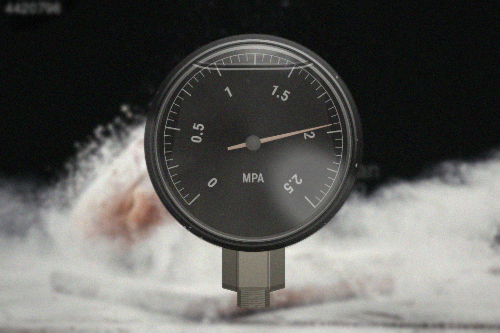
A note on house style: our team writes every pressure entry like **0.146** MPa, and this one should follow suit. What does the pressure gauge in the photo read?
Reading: **1.95** MPa
